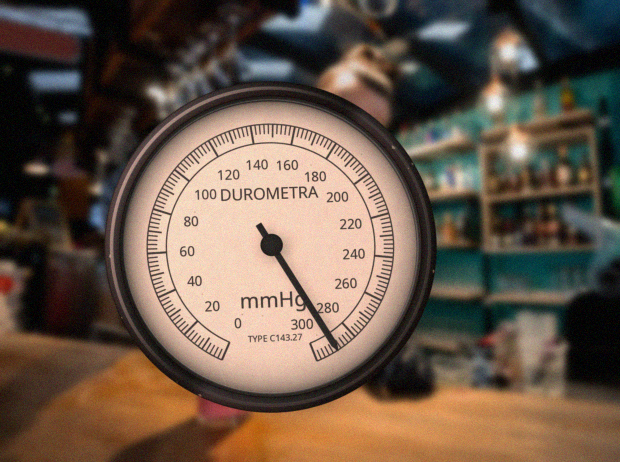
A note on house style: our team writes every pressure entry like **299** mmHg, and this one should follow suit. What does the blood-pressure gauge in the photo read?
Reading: **290** mmHg
